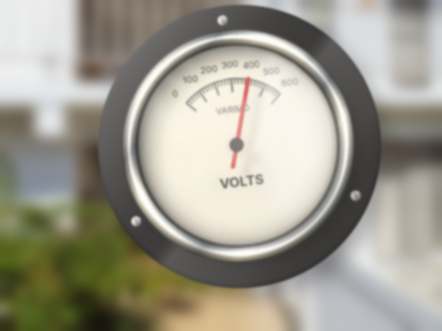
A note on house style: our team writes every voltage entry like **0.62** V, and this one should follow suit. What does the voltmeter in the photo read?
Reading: **400** V
